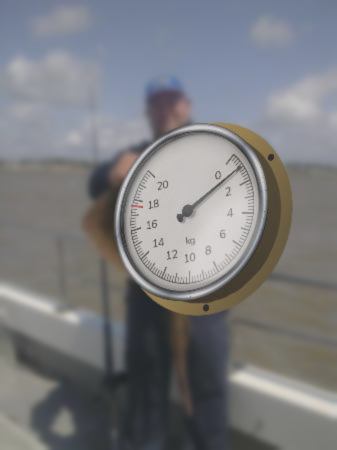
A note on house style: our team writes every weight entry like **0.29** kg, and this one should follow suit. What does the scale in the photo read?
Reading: **1** kg
